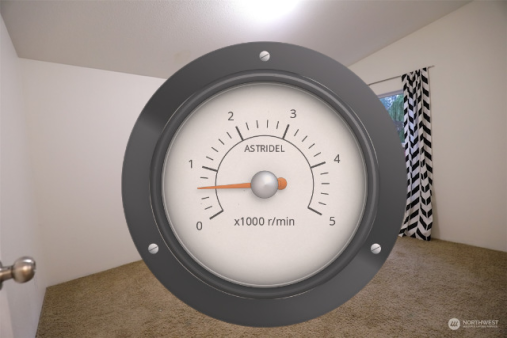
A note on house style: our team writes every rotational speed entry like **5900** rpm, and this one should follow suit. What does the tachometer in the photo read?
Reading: **600** rpm
